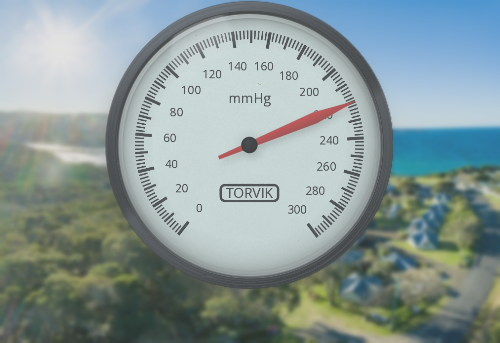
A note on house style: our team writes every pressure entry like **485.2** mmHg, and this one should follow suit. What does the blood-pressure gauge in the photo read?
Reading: **220** mmHg
